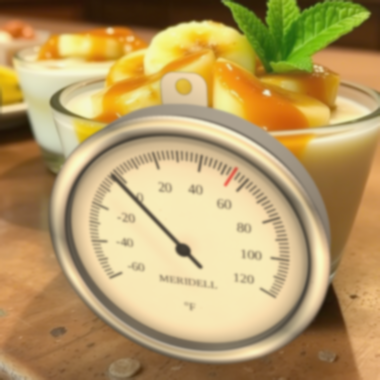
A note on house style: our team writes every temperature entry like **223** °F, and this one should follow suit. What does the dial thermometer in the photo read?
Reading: **0** °F
